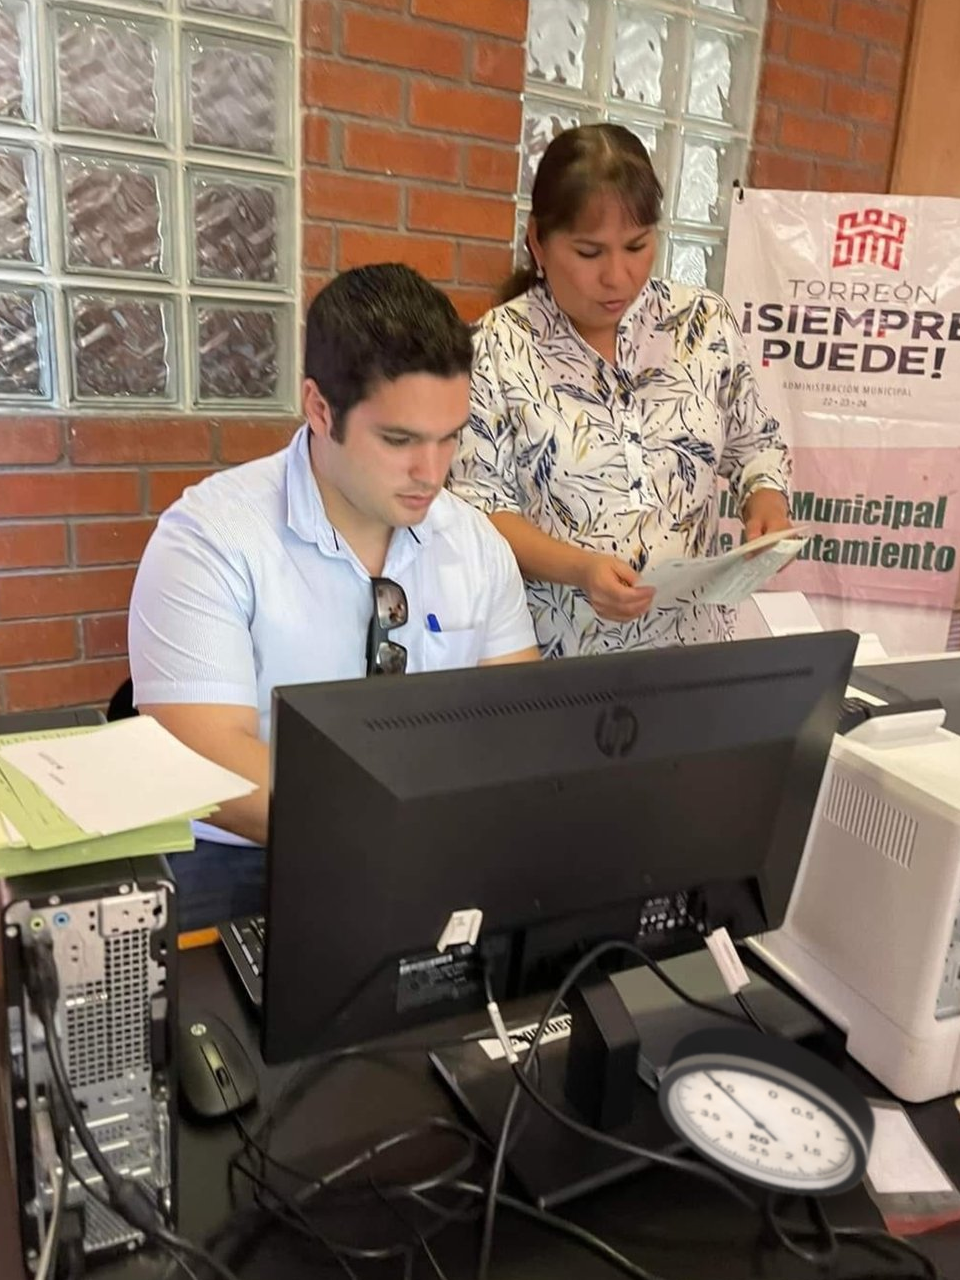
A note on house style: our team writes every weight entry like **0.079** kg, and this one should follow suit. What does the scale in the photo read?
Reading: **4.5** kg
